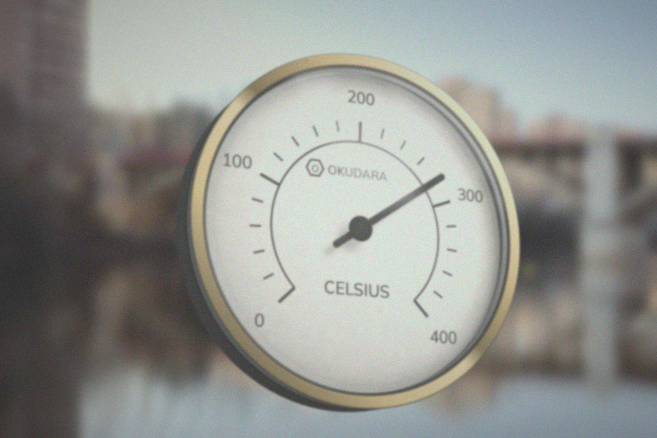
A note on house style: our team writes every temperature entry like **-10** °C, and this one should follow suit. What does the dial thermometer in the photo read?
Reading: **280** °C
